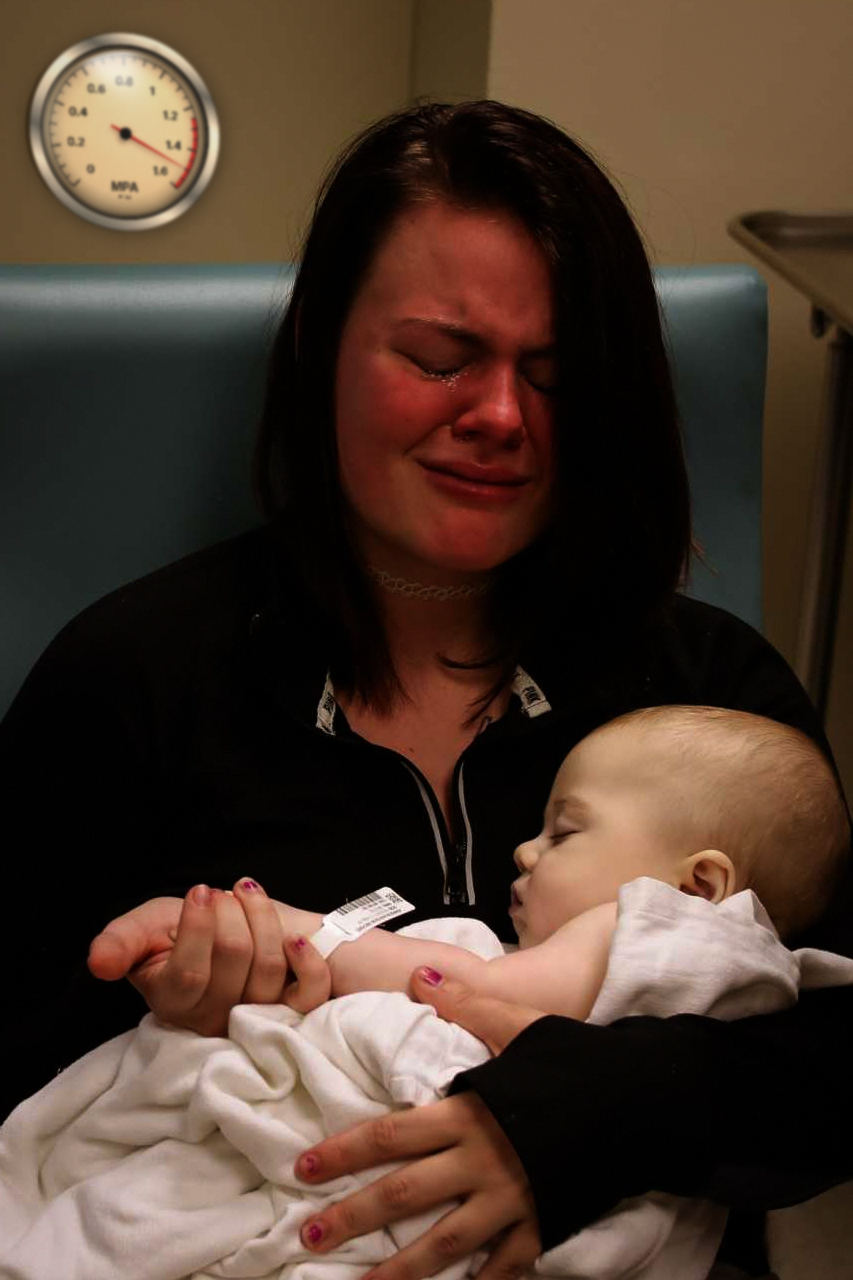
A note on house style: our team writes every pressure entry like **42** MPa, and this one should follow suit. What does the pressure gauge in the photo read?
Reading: **1.5** MPa
